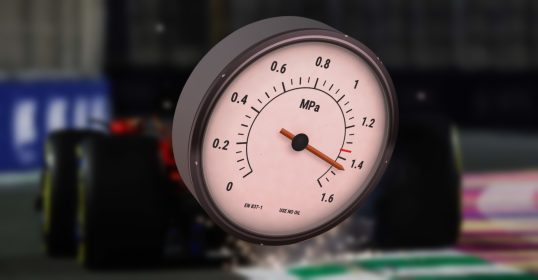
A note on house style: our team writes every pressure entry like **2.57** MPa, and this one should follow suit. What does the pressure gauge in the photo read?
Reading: **1.45** MPa
